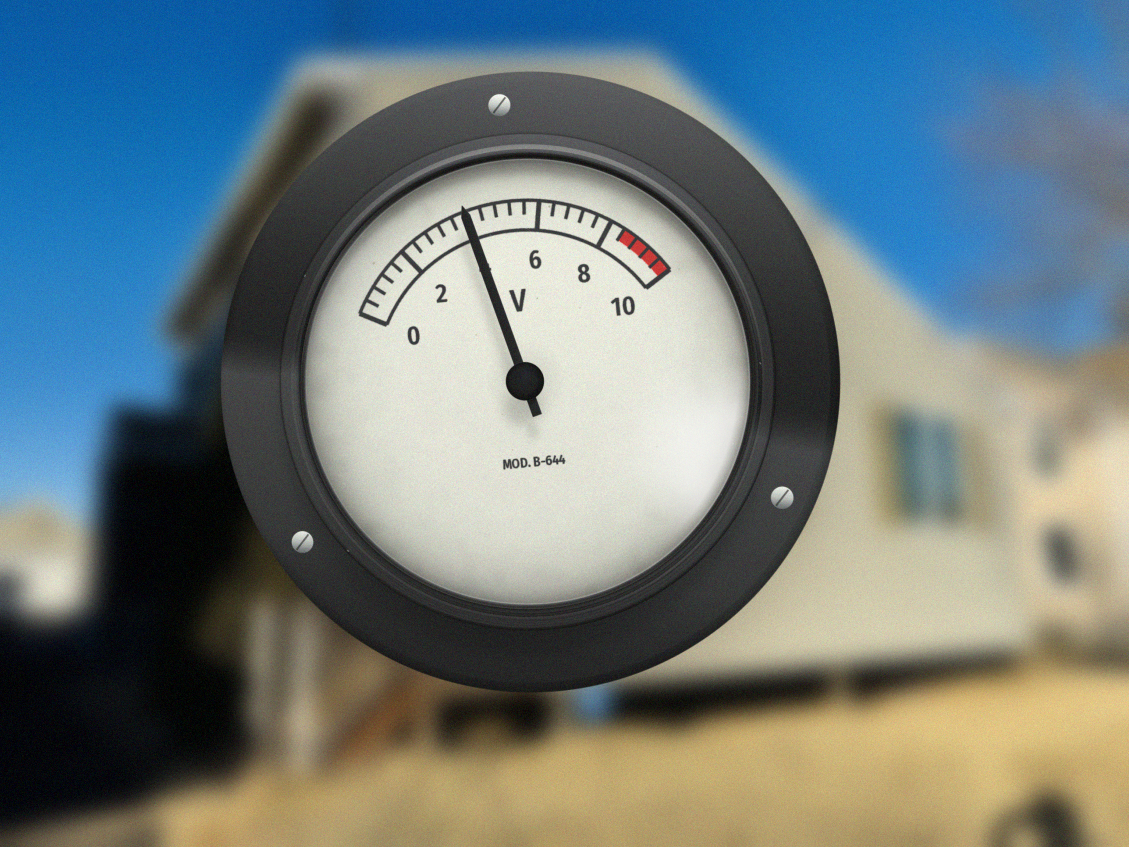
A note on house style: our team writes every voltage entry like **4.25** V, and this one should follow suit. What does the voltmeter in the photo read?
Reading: **4** V
